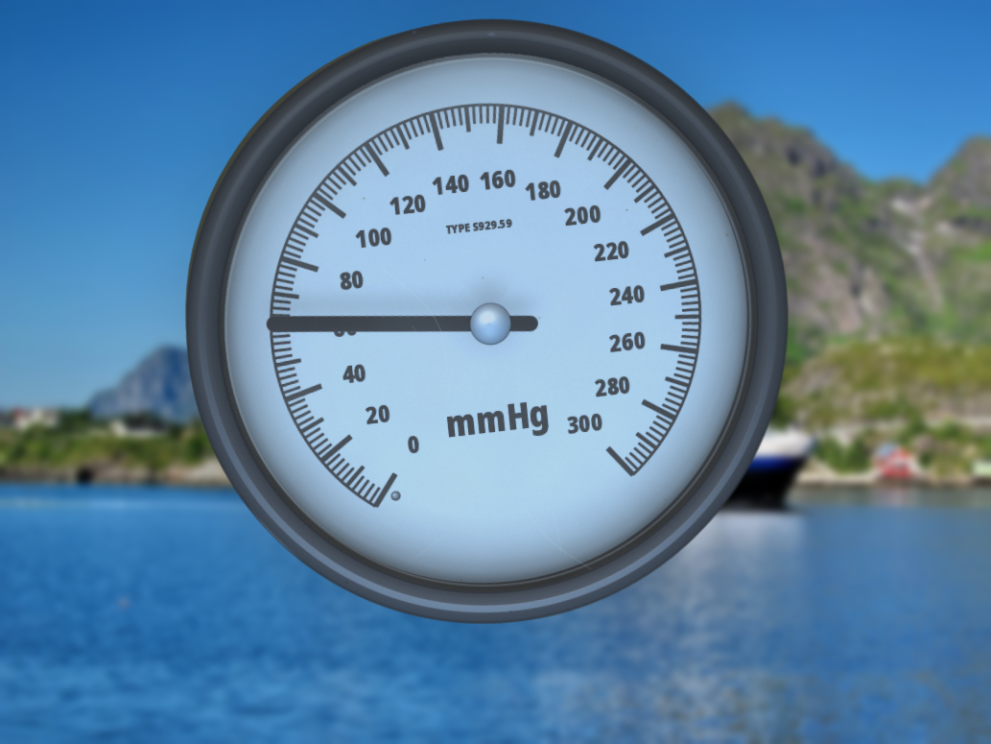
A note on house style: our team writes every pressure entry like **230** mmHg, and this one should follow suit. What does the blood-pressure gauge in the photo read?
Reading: **62** mmHg
